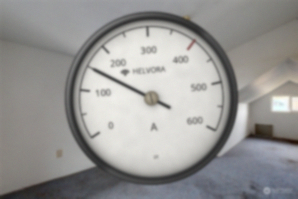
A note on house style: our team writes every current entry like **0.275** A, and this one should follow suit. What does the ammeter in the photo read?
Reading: **150** A
